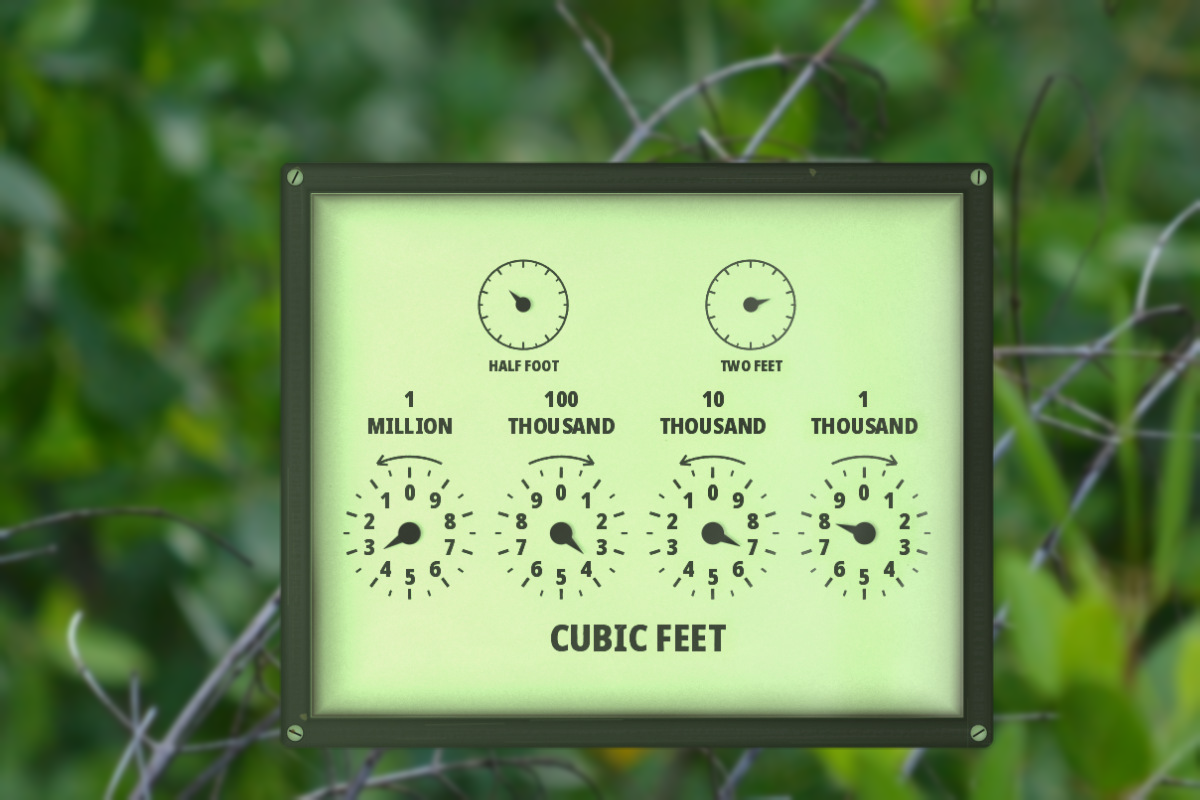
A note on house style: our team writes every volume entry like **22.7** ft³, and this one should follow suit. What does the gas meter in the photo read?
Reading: **336800** ft³
